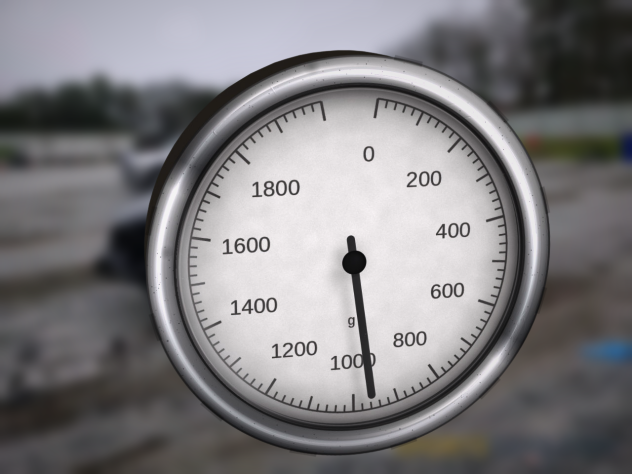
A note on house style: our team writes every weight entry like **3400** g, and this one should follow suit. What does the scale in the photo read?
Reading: **960** g
